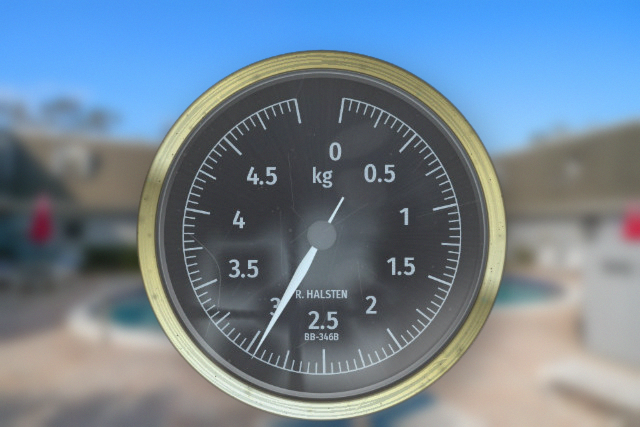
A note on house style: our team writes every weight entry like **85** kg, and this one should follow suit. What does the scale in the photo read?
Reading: **2.95** kg
